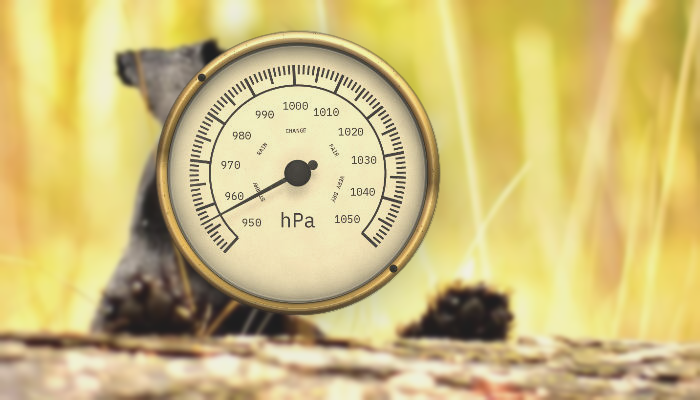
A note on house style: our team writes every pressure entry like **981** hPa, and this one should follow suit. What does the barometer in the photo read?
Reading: **957** hPa
